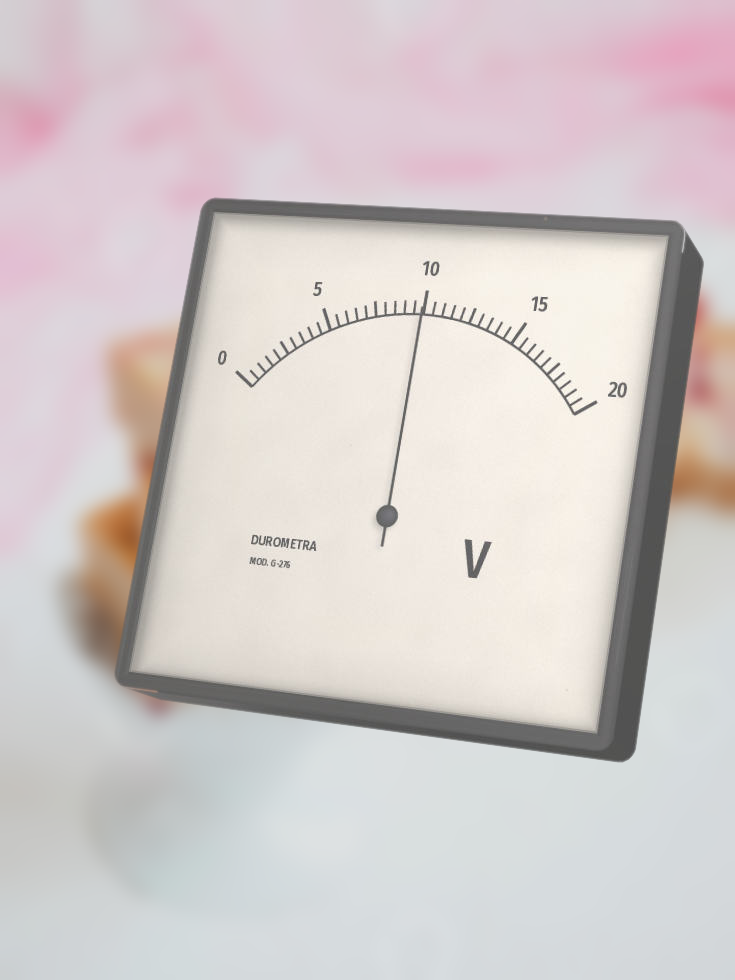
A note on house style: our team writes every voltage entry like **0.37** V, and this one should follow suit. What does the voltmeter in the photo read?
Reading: **10** V
